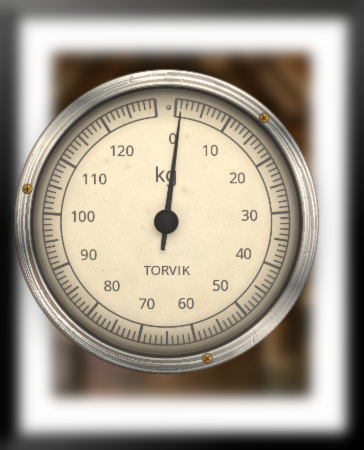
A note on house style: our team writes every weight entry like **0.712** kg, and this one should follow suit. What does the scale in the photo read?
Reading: **1** kg
